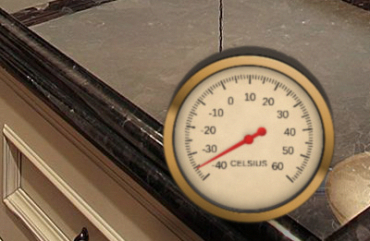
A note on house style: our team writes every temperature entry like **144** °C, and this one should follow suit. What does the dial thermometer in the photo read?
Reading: **-35** °C
